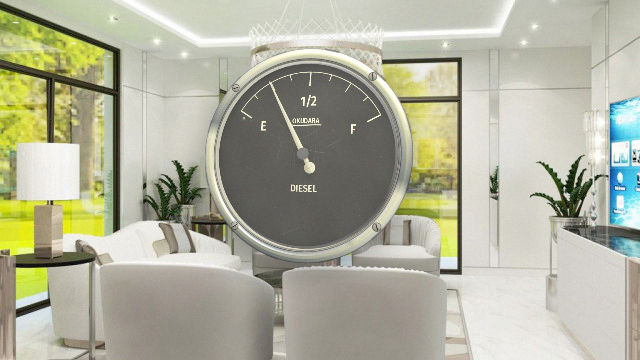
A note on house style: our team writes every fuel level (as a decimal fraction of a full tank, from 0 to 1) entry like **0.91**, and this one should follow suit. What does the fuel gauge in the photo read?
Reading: **0.25**
